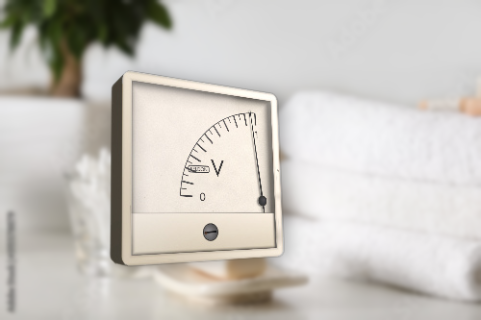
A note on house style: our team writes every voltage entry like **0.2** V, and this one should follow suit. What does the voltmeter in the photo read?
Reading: **0.95** V
